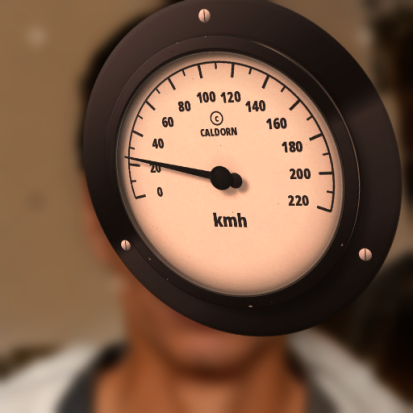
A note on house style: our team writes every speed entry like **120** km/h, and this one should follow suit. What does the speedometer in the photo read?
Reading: **25** km/h
